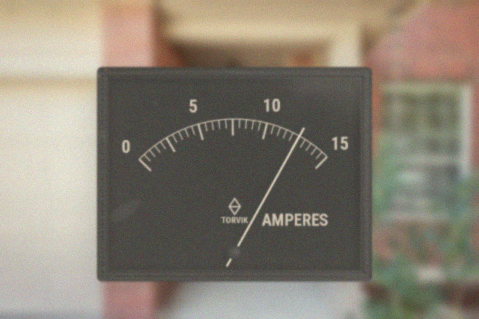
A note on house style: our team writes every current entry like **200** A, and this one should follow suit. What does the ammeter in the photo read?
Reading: **12.5** A
